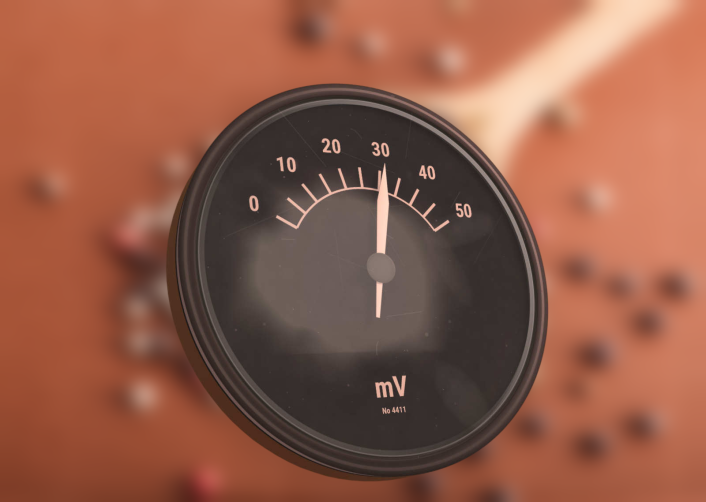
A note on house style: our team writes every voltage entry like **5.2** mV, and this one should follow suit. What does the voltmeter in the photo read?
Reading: **30** mV
